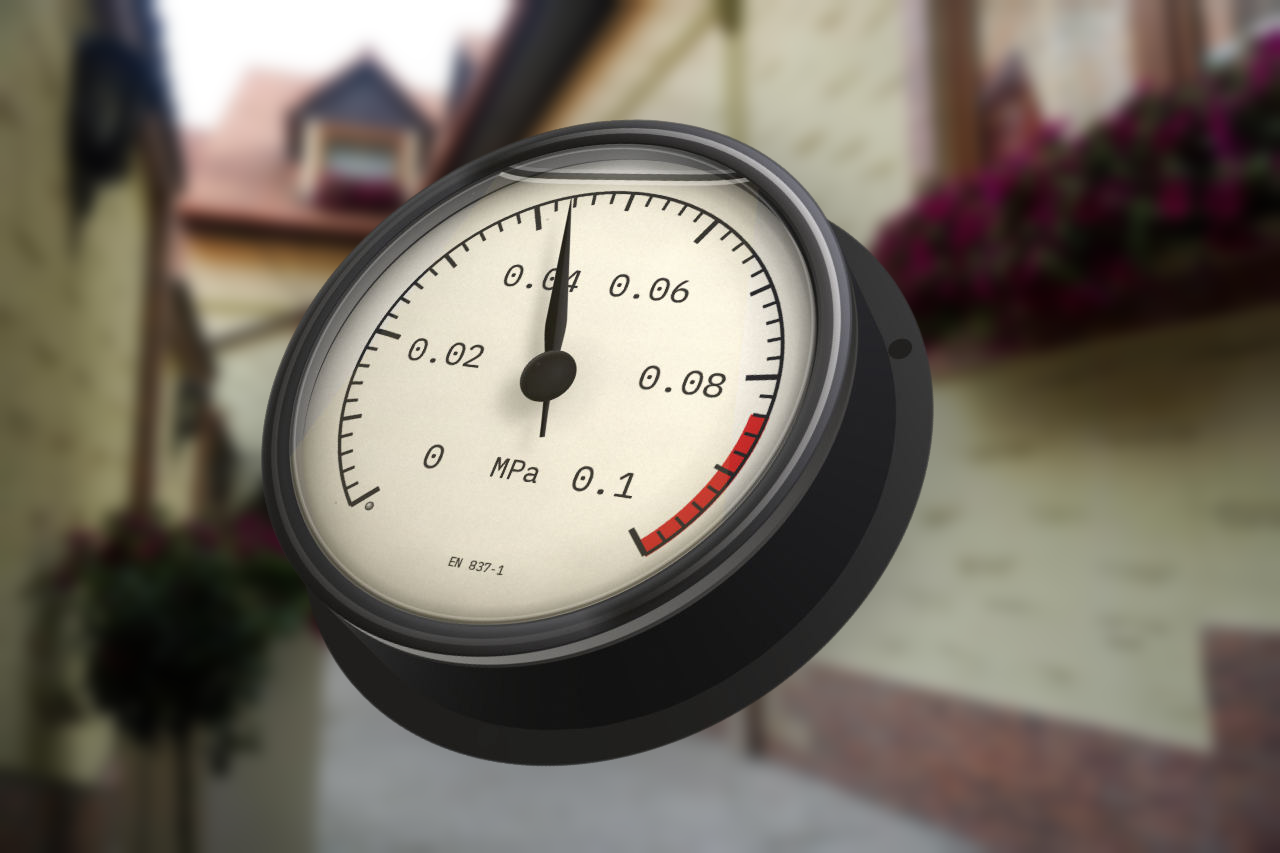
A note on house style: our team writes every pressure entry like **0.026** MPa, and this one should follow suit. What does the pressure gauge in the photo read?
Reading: **0.044** MPa
